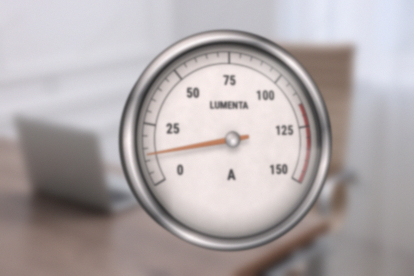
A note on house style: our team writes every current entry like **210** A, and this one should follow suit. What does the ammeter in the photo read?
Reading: **12.5** A
